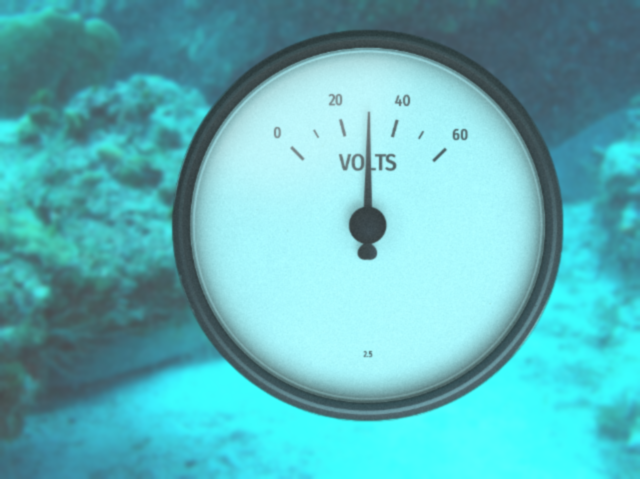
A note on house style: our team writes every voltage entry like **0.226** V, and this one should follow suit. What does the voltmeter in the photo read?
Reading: **30** V
